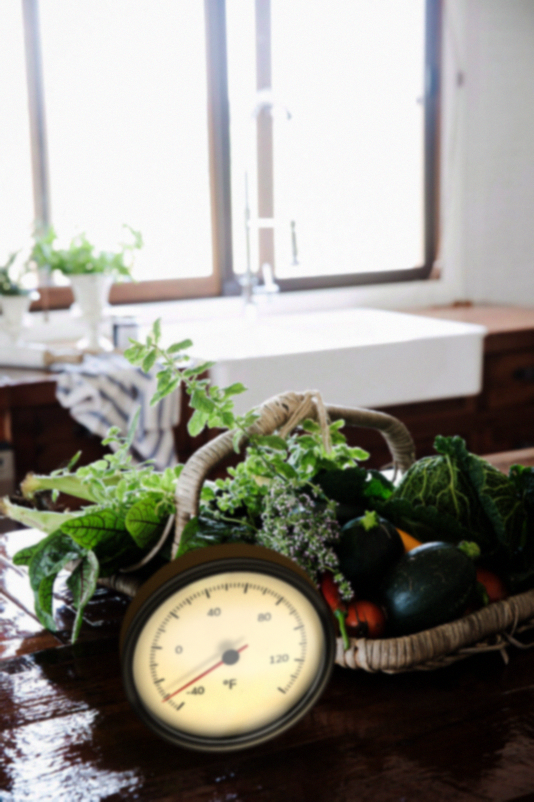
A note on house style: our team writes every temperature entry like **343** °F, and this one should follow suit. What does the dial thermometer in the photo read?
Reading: **-30** °F
